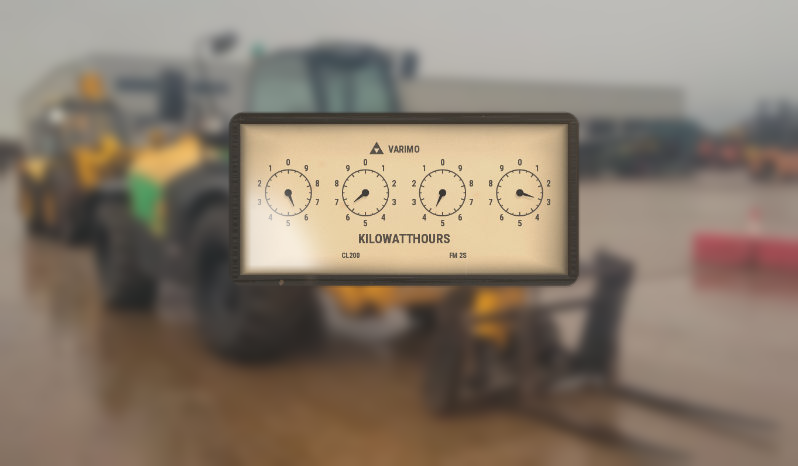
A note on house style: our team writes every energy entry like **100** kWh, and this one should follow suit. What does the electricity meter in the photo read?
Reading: **5643** kWh
